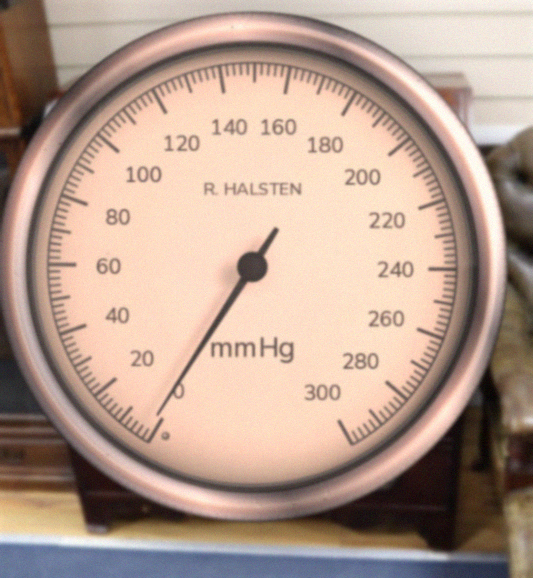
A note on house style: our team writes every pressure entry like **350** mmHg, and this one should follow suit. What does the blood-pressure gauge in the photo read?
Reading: **2** mmHg
